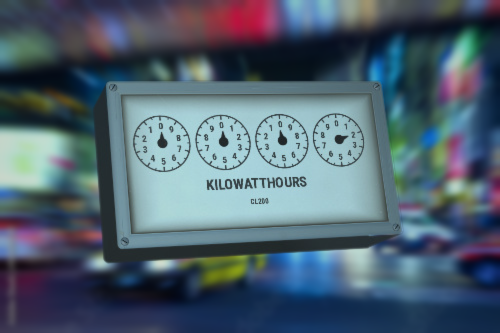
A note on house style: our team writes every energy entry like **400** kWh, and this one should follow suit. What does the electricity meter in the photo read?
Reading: **2** kWh
